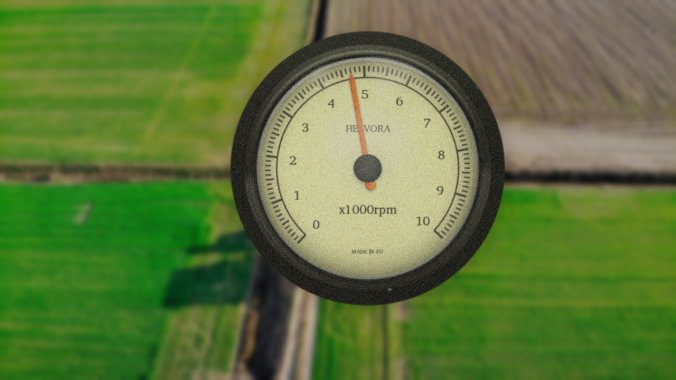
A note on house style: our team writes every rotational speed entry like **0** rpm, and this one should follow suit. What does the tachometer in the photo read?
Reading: **4700** rpm
